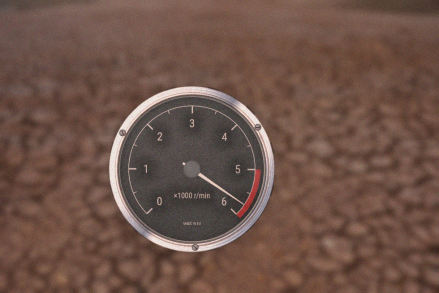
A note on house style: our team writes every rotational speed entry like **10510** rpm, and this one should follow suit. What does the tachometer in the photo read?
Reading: **5750** rpm
